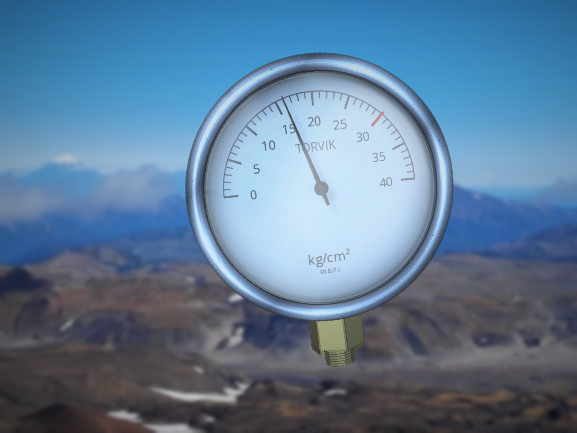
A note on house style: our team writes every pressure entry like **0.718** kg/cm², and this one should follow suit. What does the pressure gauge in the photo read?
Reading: **16** kg/cm²
